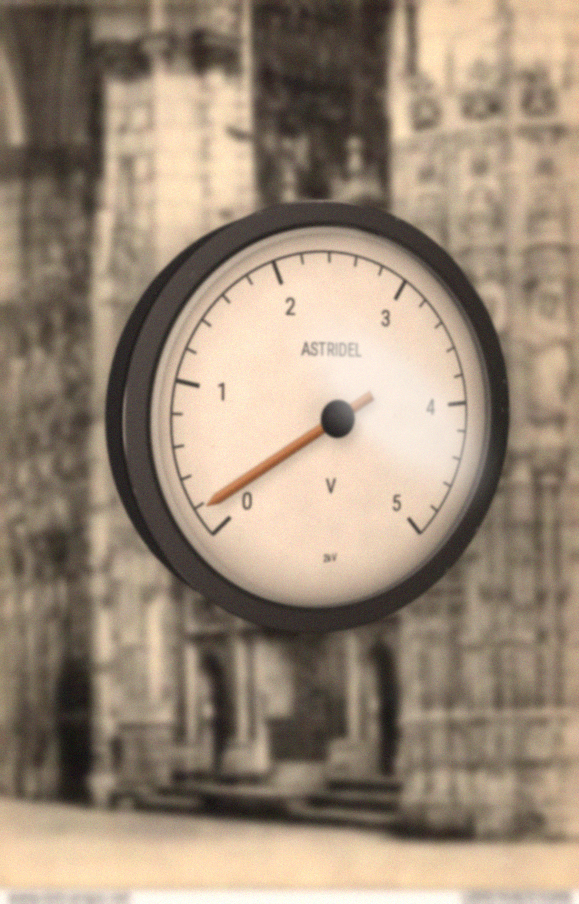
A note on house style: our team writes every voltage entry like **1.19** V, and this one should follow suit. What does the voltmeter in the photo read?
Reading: **0.2** V
